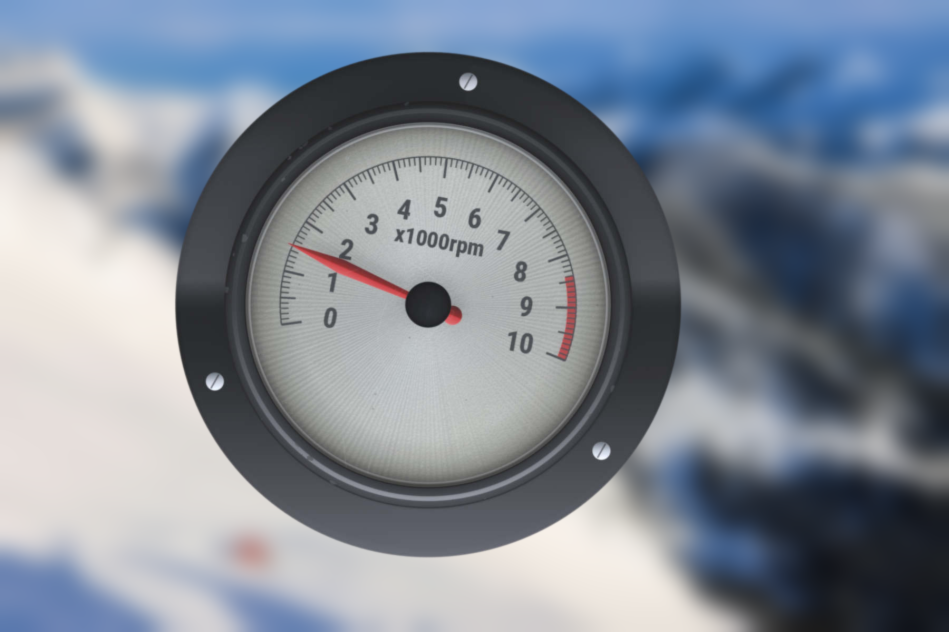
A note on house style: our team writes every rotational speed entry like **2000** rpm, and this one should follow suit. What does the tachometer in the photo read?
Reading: **1500** rpm
